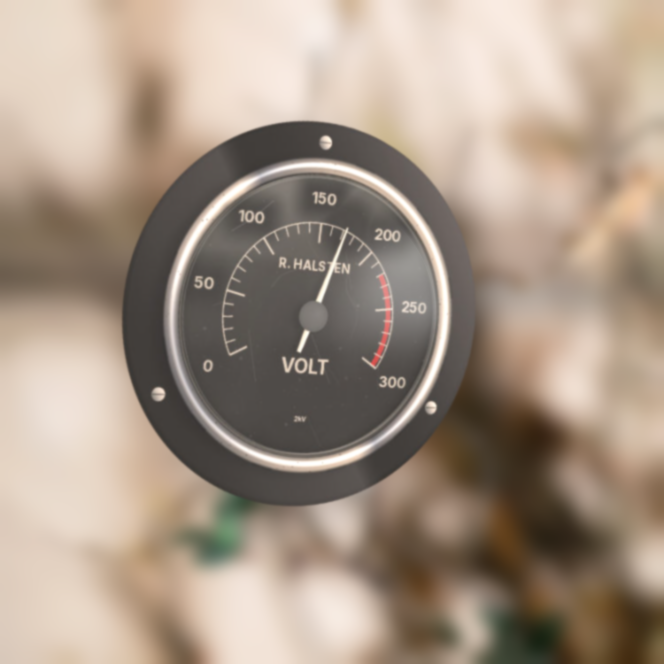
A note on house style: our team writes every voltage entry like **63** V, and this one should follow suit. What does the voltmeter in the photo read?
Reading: **170** V
